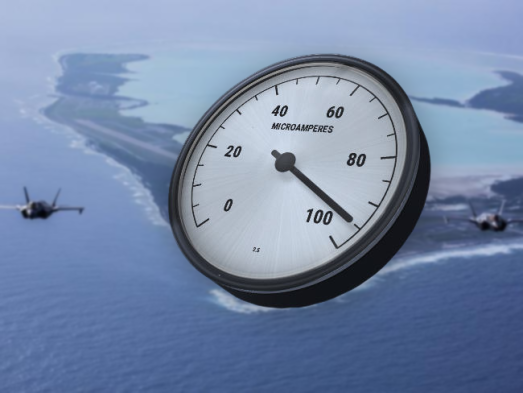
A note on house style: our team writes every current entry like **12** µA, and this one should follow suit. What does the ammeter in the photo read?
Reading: **95** µA
